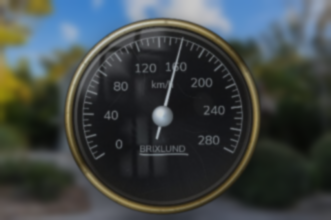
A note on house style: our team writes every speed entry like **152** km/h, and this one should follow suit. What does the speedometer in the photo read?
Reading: **160** km/h
